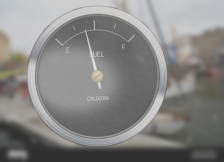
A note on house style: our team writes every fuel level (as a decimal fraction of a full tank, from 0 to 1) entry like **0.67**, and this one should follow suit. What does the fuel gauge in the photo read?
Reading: **0.375**
